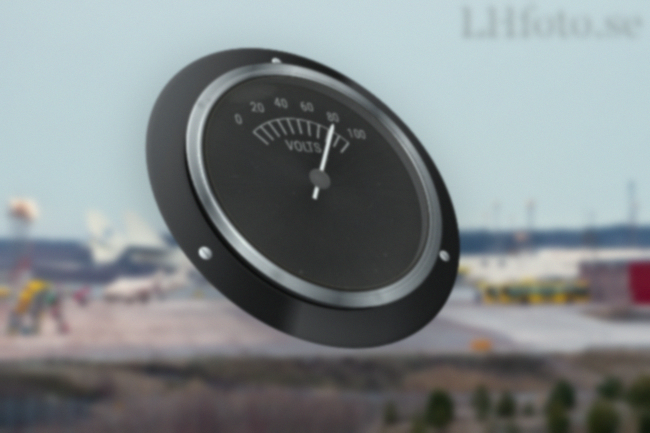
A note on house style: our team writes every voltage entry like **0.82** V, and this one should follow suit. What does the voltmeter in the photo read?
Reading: **80** V
